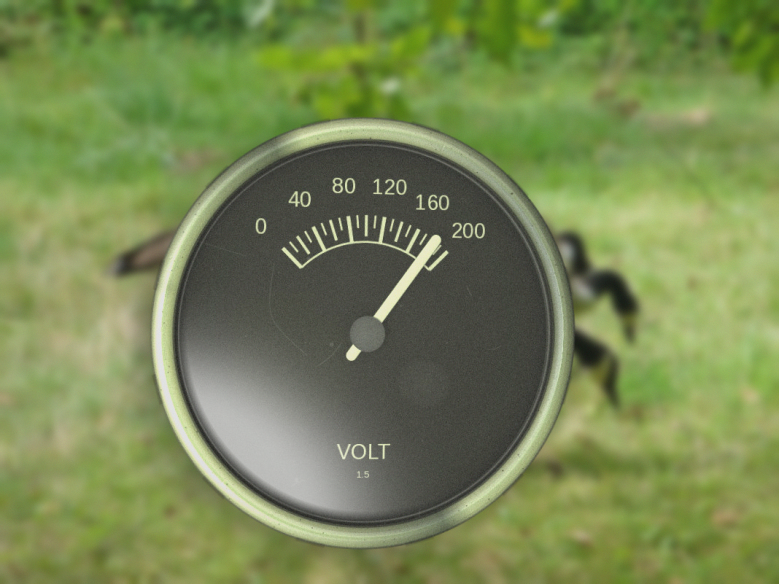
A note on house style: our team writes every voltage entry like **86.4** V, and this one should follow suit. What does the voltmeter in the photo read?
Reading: **180** V
